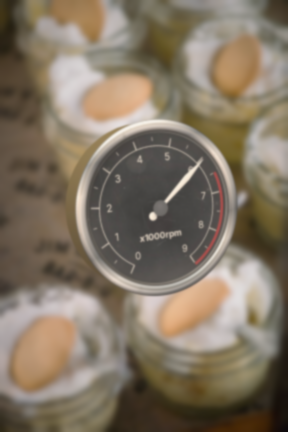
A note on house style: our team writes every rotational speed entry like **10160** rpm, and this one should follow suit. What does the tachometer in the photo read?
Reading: **6000** rpm
